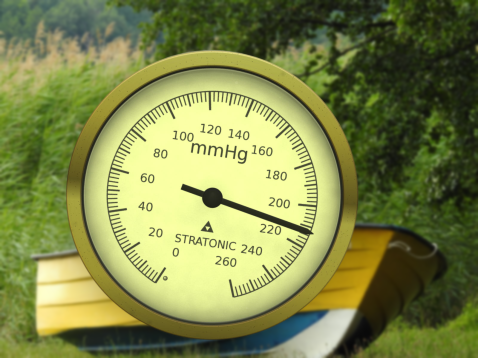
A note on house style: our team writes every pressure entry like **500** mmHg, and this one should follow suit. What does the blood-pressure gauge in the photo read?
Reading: **212** mmHg
